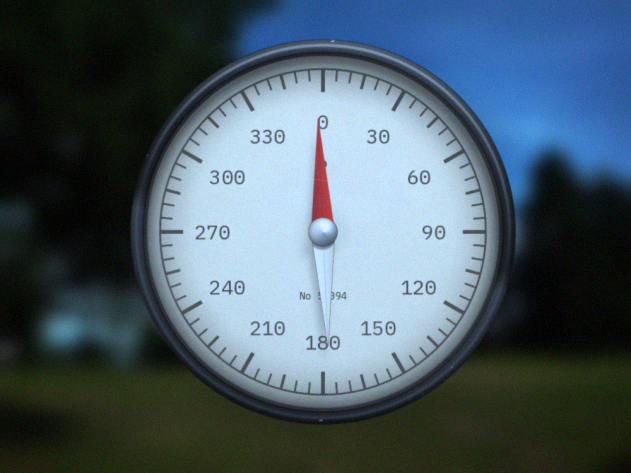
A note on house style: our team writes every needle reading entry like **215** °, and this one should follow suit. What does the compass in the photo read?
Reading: **357.5** °
